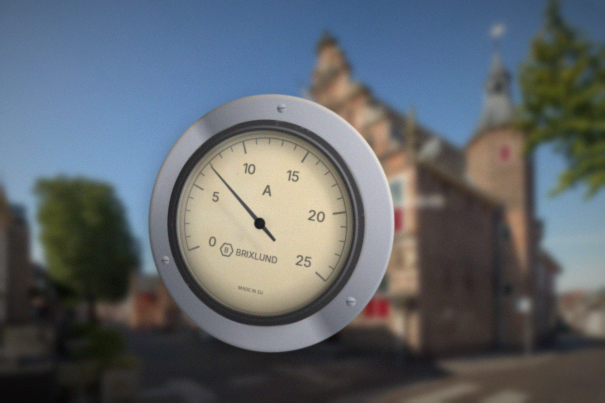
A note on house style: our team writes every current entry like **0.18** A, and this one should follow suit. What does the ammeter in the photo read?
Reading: **7** A
